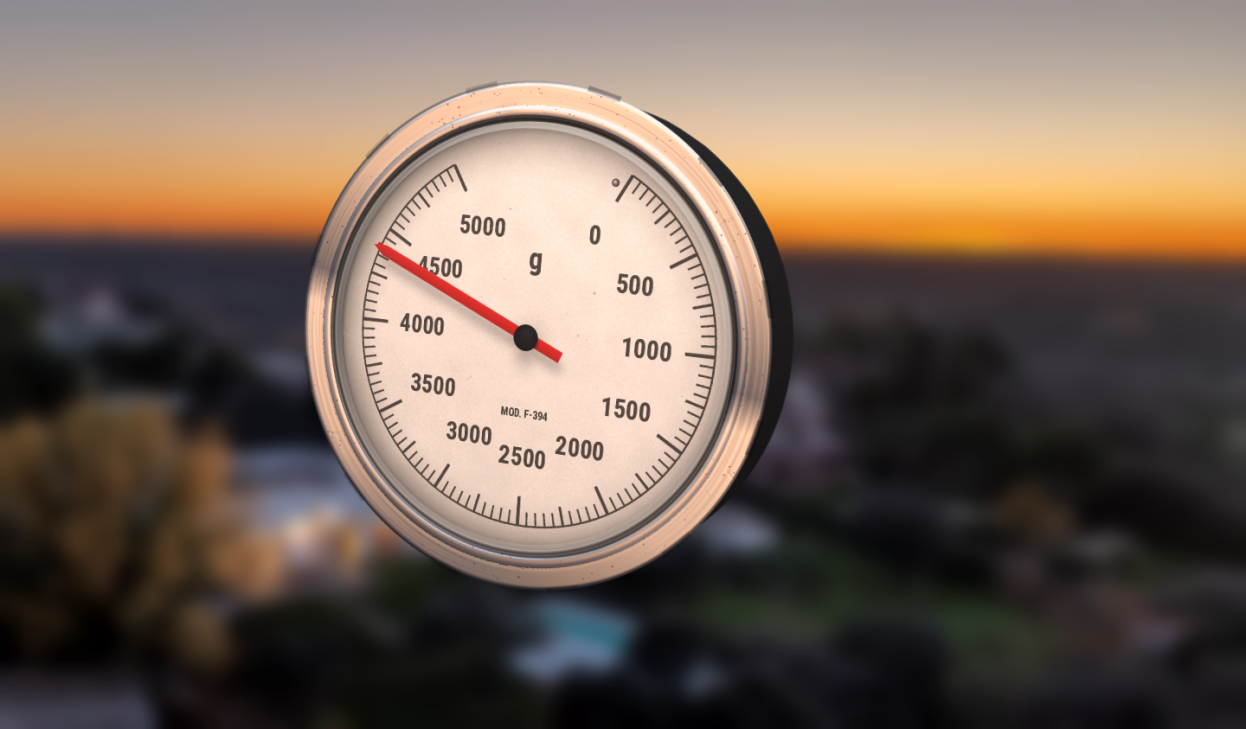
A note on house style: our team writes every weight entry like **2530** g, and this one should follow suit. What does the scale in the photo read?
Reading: **4400** g
